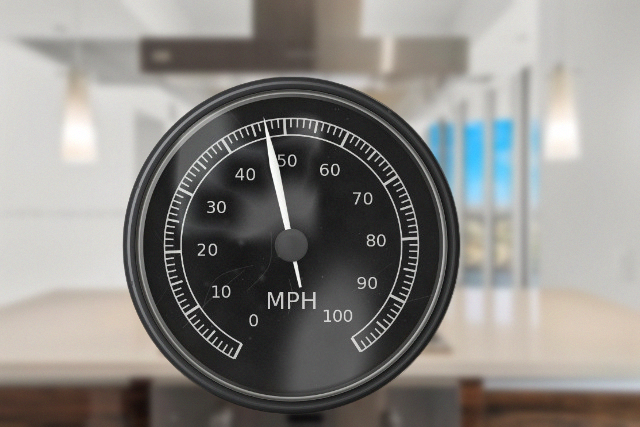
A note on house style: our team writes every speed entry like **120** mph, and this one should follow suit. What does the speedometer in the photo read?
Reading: **47** mph
